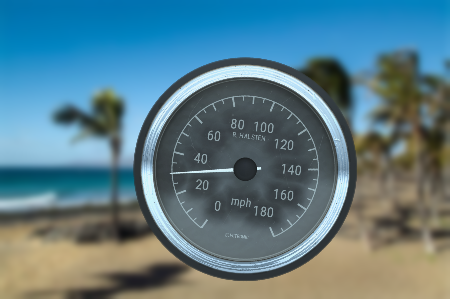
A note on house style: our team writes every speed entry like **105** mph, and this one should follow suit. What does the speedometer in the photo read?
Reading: **30** mph
